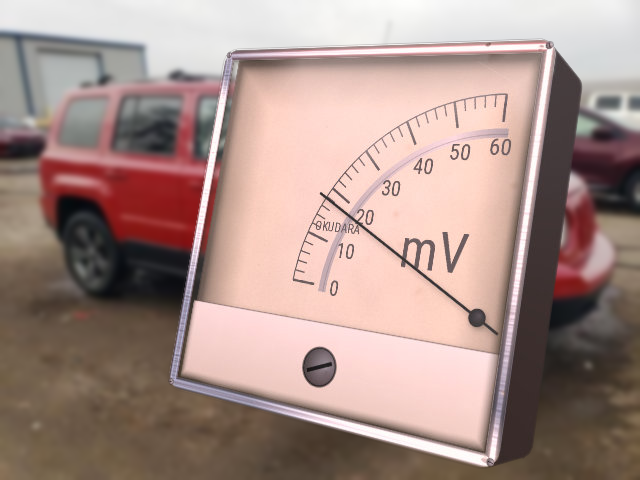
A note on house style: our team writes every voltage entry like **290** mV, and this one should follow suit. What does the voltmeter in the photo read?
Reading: **18** mV
